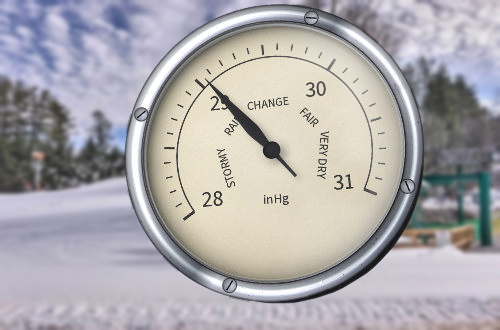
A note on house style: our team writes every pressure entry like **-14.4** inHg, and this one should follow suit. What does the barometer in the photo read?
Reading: **29.05** inHg
